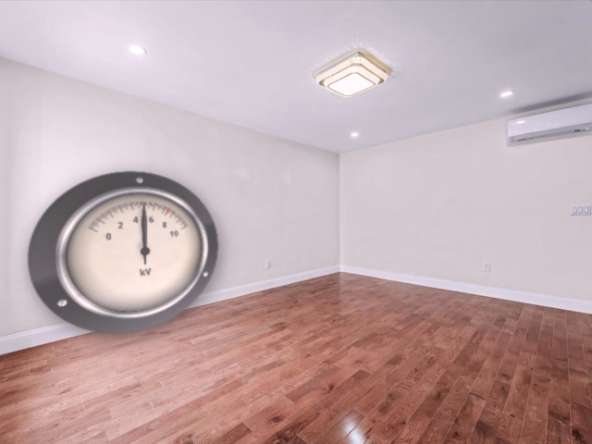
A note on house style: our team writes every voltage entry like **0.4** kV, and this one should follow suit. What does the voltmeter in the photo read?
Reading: **5** kV
